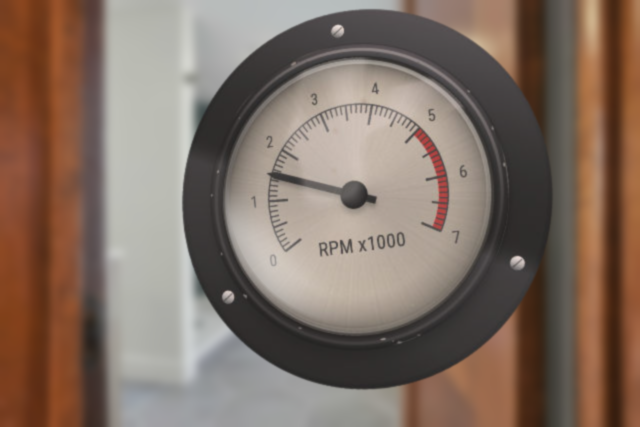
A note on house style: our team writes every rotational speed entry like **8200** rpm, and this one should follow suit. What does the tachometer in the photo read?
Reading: **1500** rpm
